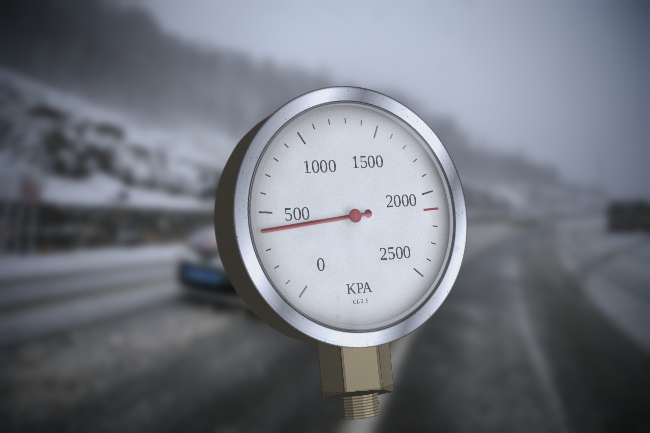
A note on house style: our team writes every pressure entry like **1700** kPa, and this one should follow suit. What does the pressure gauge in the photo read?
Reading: **400** kPa
